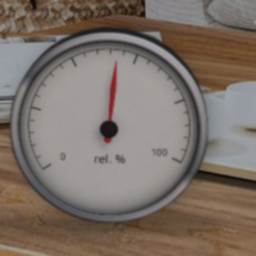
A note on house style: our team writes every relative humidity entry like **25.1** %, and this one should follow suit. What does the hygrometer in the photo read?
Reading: **54** %
